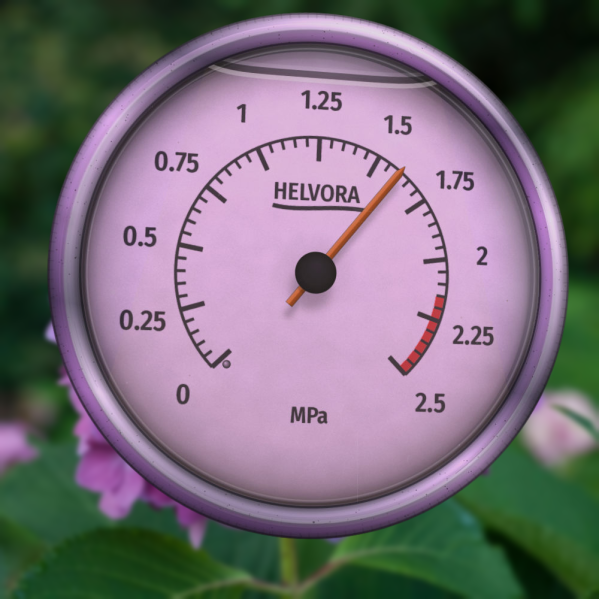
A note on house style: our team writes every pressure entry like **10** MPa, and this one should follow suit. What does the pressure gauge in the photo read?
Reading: **1.6** MPa
